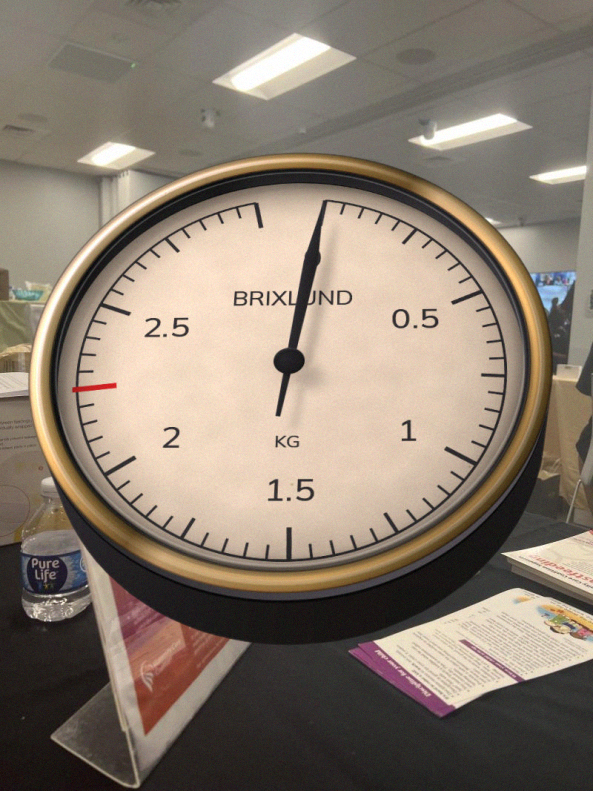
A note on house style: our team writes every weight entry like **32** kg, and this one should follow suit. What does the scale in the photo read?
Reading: **0** kg
